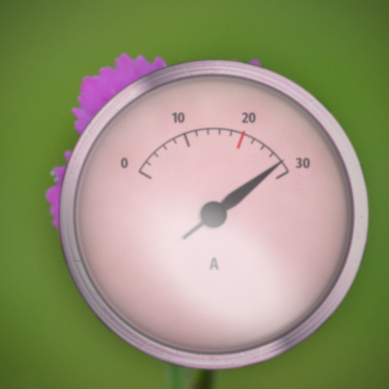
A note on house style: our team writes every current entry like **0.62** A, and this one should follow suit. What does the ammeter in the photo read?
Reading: **28** A
